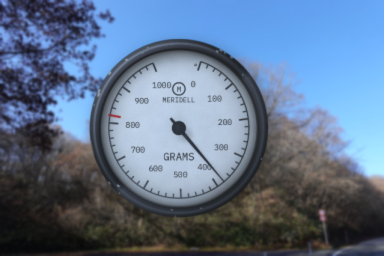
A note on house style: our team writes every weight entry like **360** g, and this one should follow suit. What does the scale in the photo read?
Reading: **380** g
